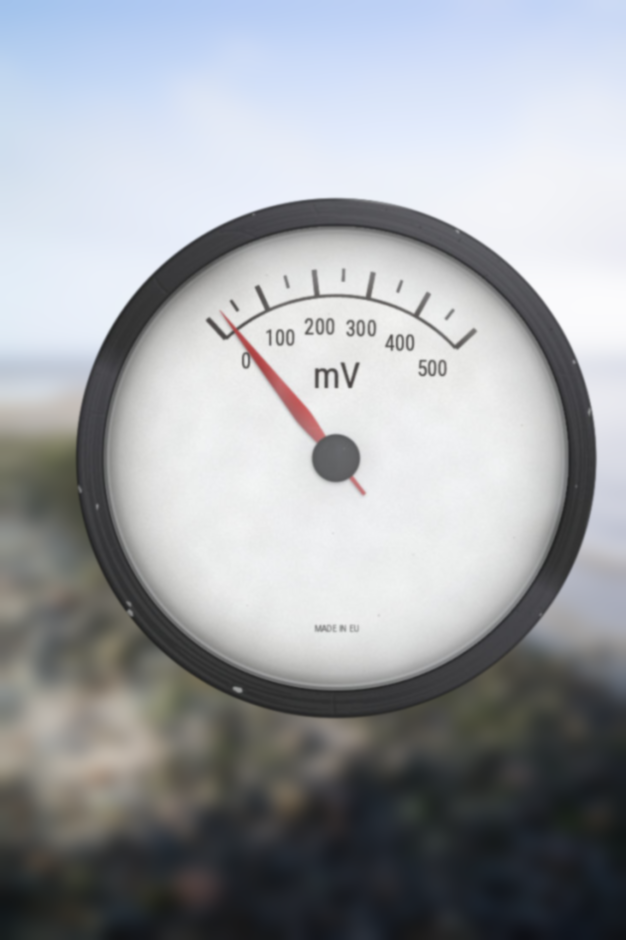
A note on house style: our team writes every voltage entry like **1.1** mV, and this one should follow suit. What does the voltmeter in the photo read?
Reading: **25** mV
